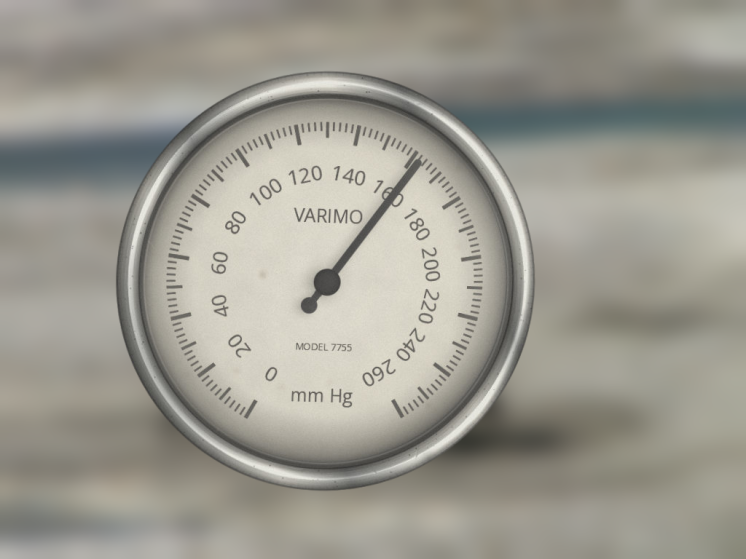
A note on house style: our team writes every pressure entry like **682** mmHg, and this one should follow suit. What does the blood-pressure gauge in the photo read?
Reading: **162** mmHg
